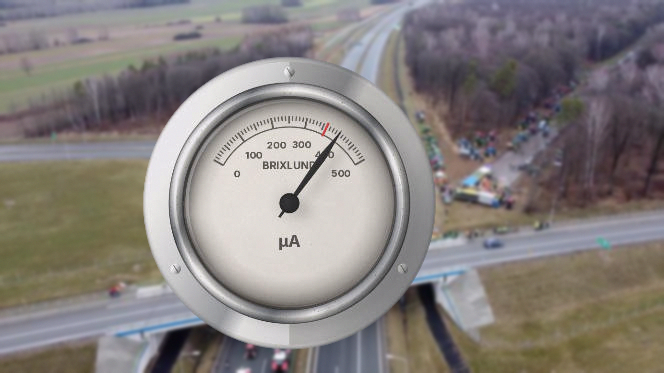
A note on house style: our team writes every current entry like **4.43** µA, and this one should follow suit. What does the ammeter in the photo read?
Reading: **400** µA
